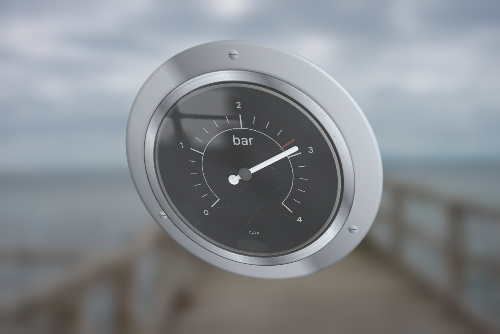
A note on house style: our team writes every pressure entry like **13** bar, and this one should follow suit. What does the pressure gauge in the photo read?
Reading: **2.9** bar
